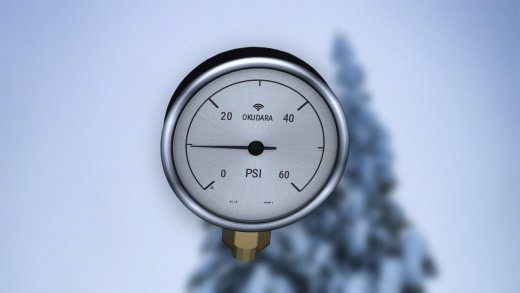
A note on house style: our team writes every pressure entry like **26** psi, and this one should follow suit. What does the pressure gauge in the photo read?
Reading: **10** psi
